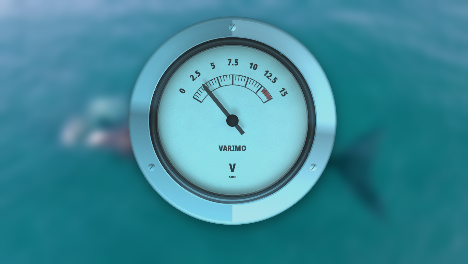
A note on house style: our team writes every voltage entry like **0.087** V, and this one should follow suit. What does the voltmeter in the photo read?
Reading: **2.5** V
